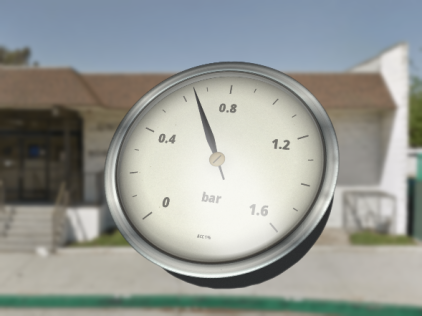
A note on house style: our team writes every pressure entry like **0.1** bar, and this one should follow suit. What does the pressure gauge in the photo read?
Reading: **0.65** bar
